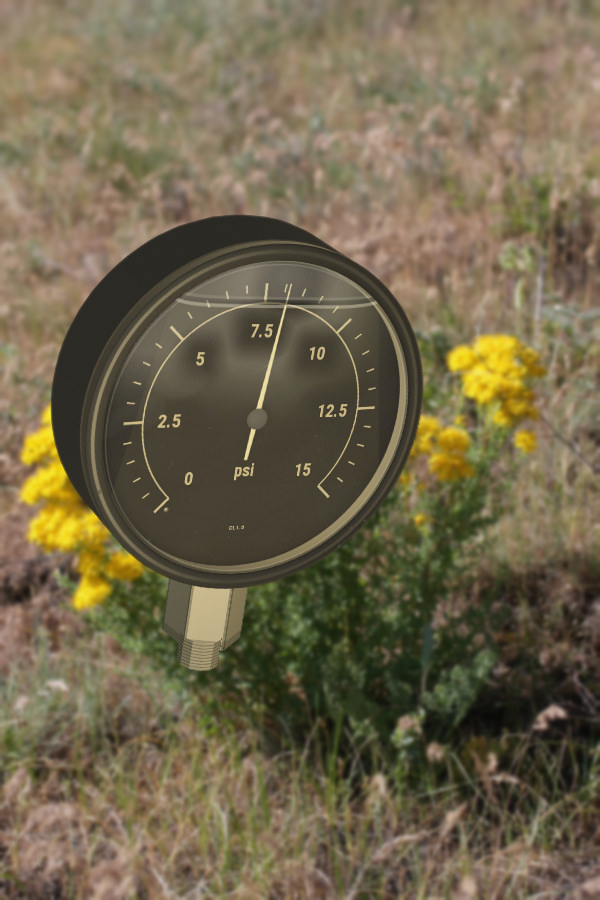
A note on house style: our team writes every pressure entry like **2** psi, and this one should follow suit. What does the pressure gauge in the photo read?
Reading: **8** psi
